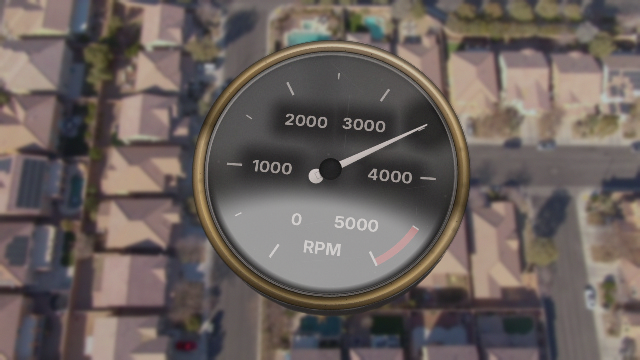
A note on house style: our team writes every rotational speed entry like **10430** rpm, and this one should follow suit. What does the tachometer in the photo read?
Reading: **3500** rpm
